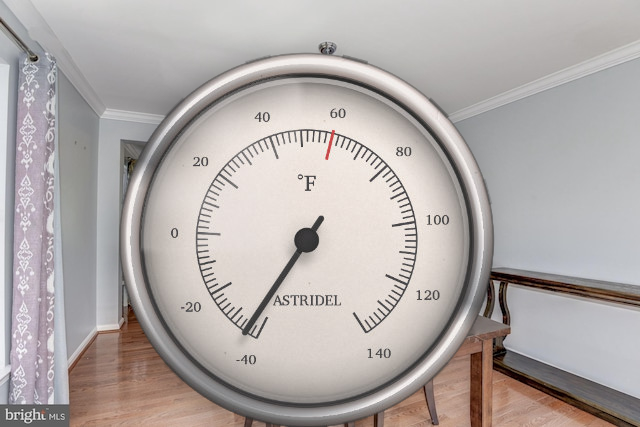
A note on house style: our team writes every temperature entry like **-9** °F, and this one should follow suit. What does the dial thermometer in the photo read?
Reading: **-36** °F
